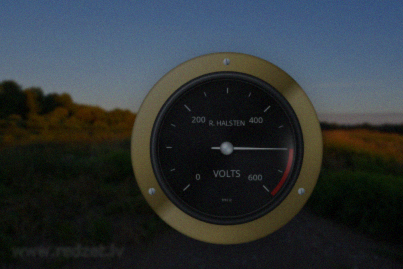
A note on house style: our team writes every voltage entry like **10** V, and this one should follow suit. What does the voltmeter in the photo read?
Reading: **500** V
